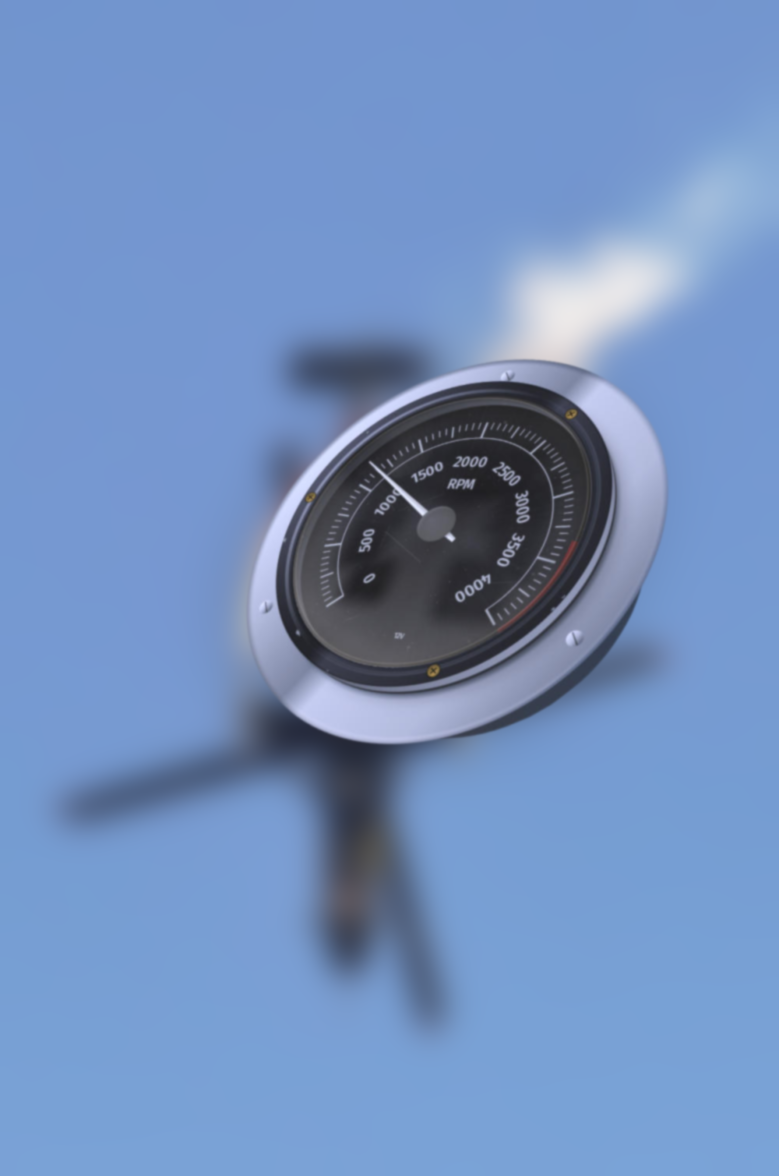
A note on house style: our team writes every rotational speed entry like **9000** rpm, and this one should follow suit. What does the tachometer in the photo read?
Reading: **1150** rpm
